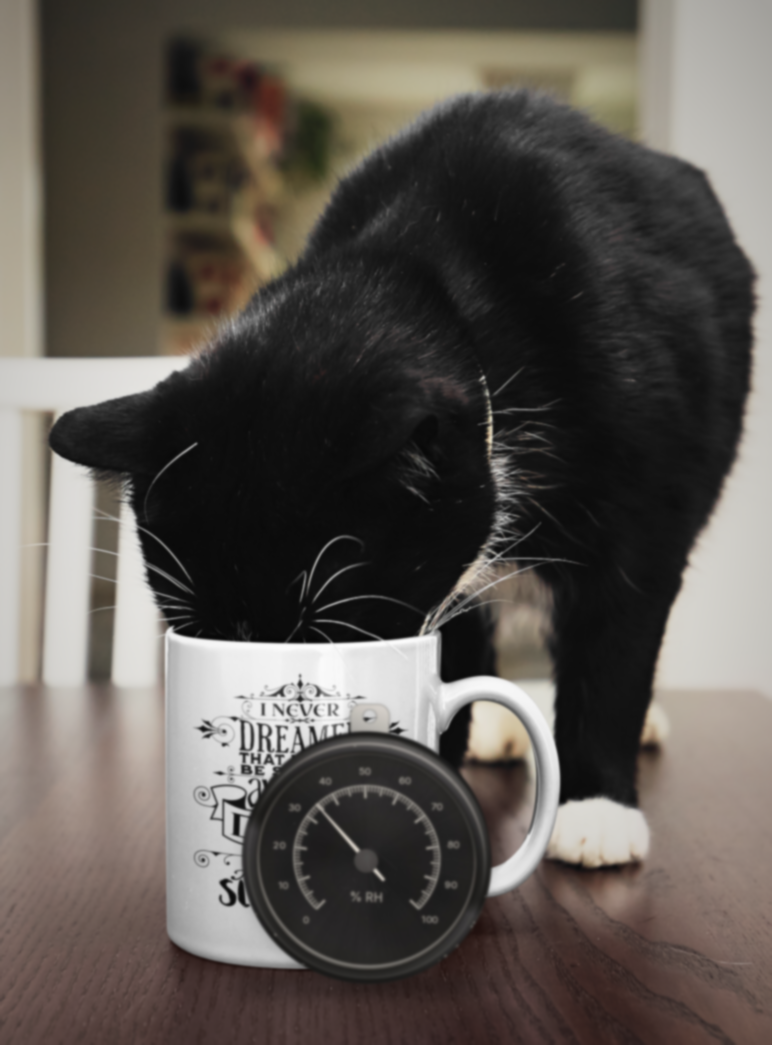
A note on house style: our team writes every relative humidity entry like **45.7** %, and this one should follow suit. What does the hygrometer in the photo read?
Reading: **35** %
